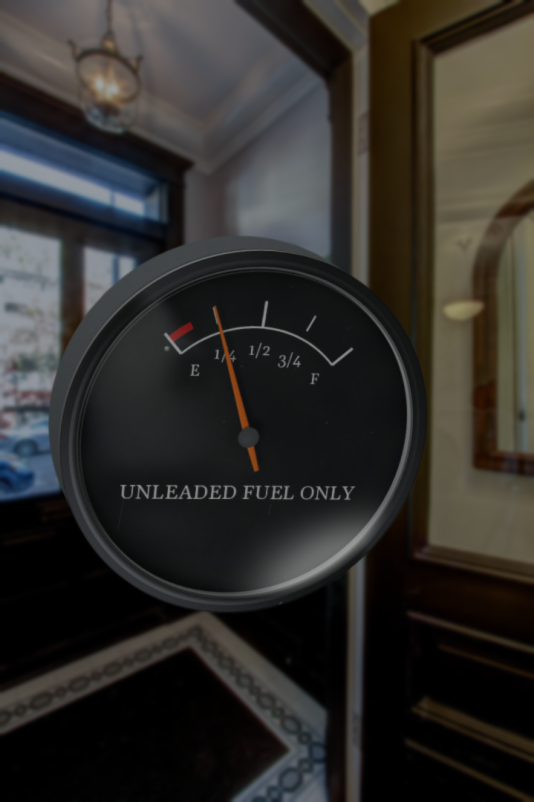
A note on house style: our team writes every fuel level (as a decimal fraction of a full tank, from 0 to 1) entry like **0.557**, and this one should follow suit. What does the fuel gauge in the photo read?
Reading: **0.25**
